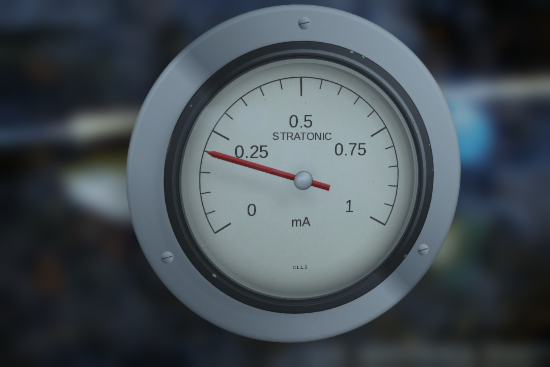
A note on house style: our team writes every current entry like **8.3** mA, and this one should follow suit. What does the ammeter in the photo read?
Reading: **0.2** mA
